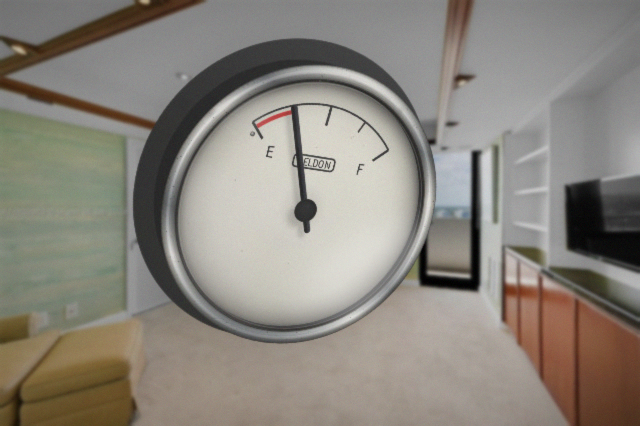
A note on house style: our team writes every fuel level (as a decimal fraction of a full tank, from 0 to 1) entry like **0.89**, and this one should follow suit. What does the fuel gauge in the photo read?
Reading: **0.25**
